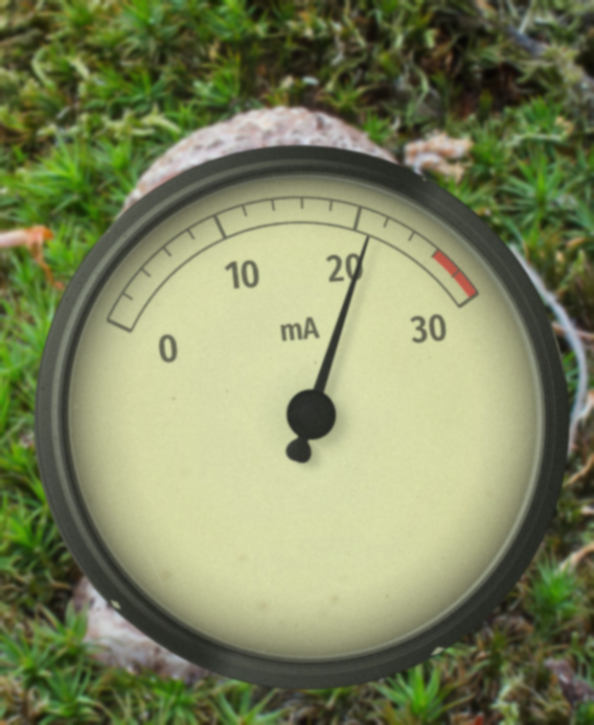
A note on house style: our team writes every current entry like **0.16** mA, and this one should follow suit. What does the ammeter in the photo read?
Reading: **21** mA
